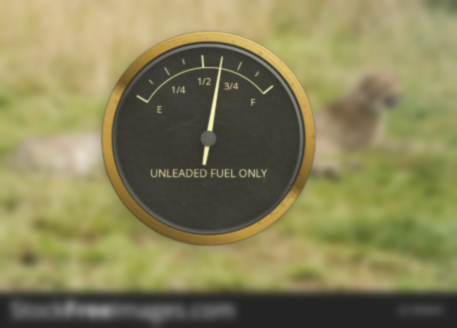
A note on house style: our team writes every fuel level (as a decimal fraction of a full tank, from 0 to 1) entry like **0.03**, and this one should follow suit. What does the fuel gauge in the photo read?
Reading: **0.625**
